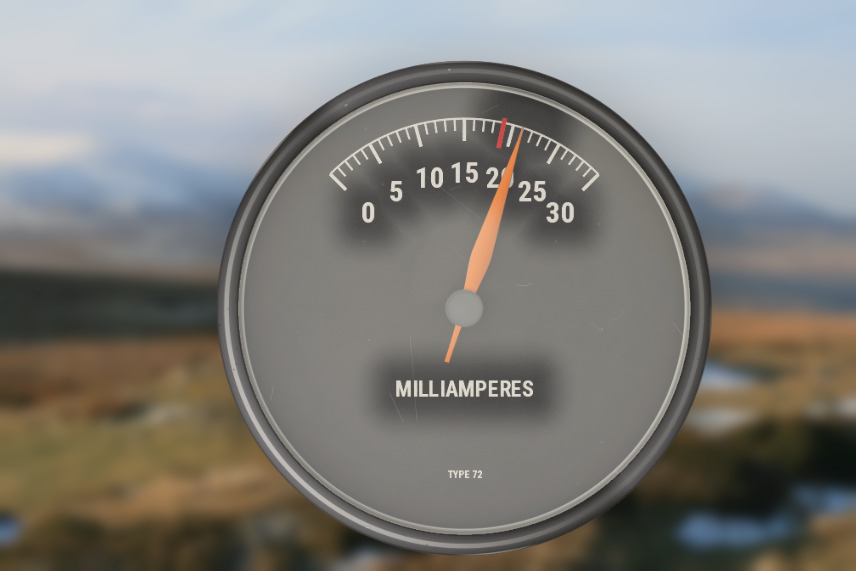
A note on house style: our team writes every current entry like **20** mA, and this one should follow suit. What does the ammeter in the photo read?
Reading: **21** mA
